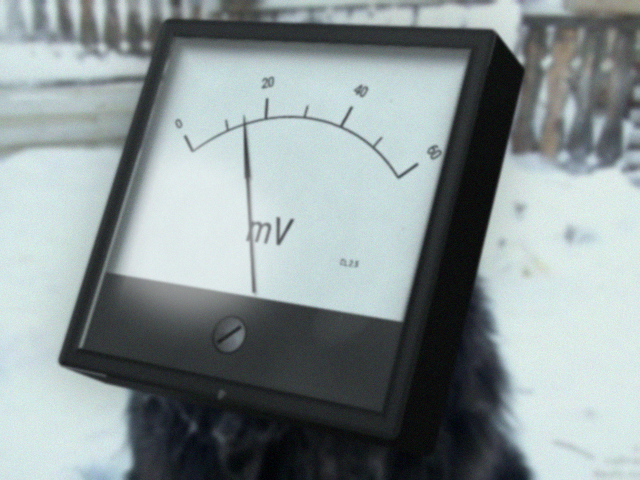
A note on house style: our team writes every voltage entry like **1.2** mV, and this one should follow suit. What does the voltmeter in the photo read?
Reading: **15** mV
